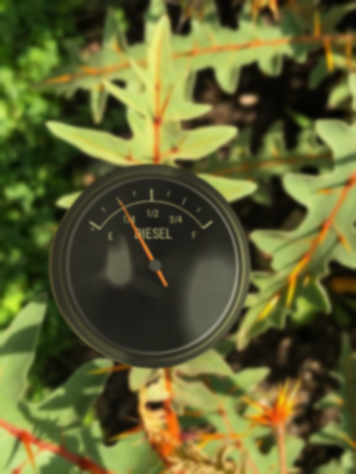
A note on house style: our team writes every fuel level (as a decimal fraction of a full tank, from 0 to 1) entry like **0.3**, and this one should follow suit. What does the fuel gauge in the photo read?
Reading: **0.25**
